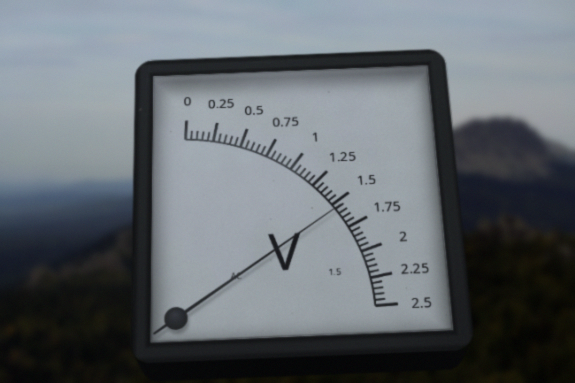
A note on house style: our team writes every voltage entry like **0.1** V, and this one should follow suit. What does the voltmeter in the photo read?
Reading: **1.55** V
